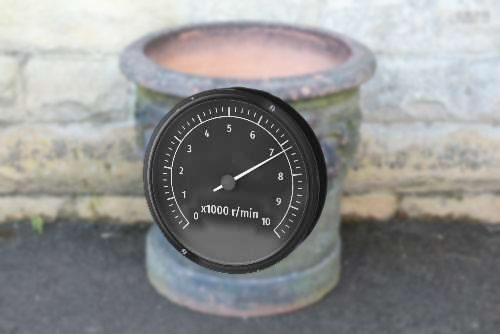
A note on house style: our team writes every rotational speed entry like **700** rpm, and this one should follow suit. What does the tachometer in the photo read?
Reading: **7200** rpm
